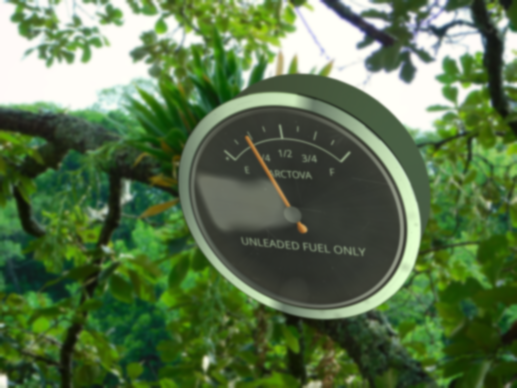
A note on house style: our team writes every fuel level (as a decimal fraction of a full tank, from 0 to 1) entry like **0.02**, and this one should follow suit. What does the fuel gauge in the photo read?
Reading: **0.25**
